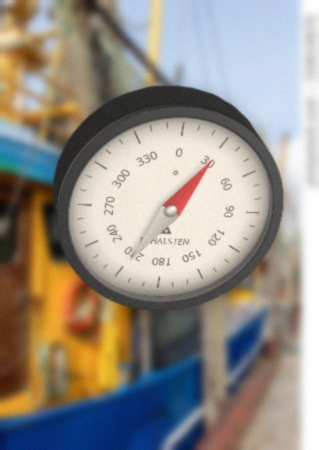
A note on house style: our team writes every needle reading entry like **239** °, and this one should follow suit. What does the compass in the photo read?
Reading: **30** °
